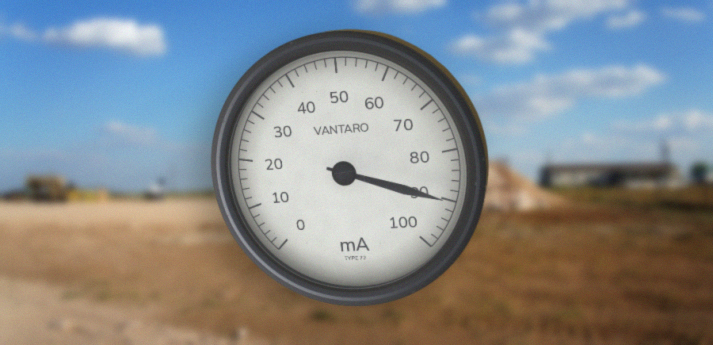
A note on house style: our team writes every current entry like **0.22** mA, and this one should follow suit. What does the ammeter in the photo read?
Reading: **90** mA
